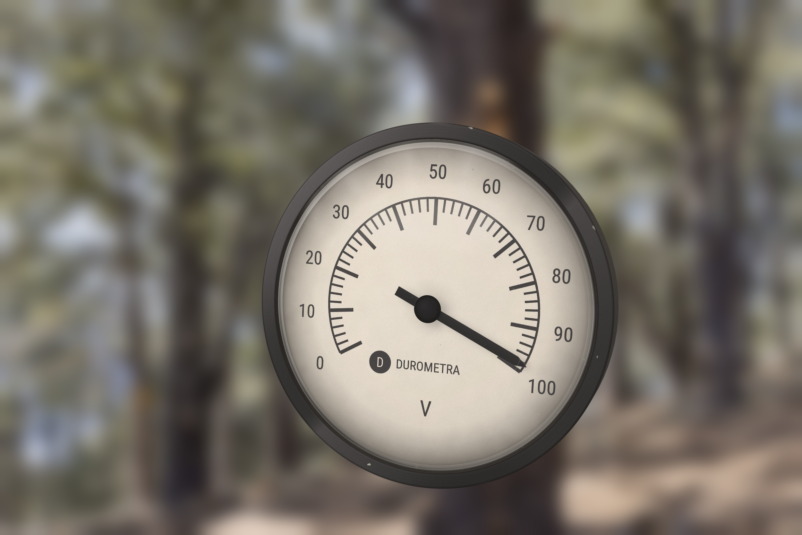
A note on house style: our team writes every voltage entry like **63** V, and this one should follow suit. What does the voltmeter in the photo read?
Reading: **98** V
